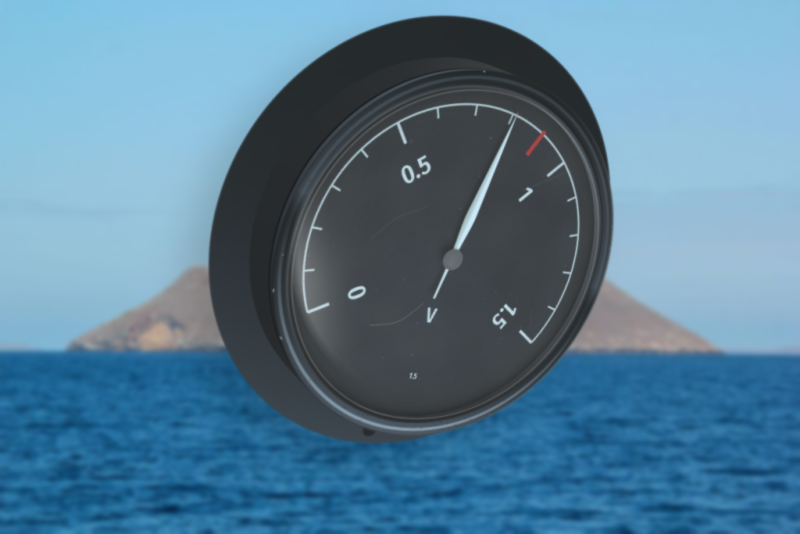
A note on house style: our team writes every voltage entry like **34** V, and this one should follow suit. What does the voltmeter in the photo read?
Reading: **0.8** V
